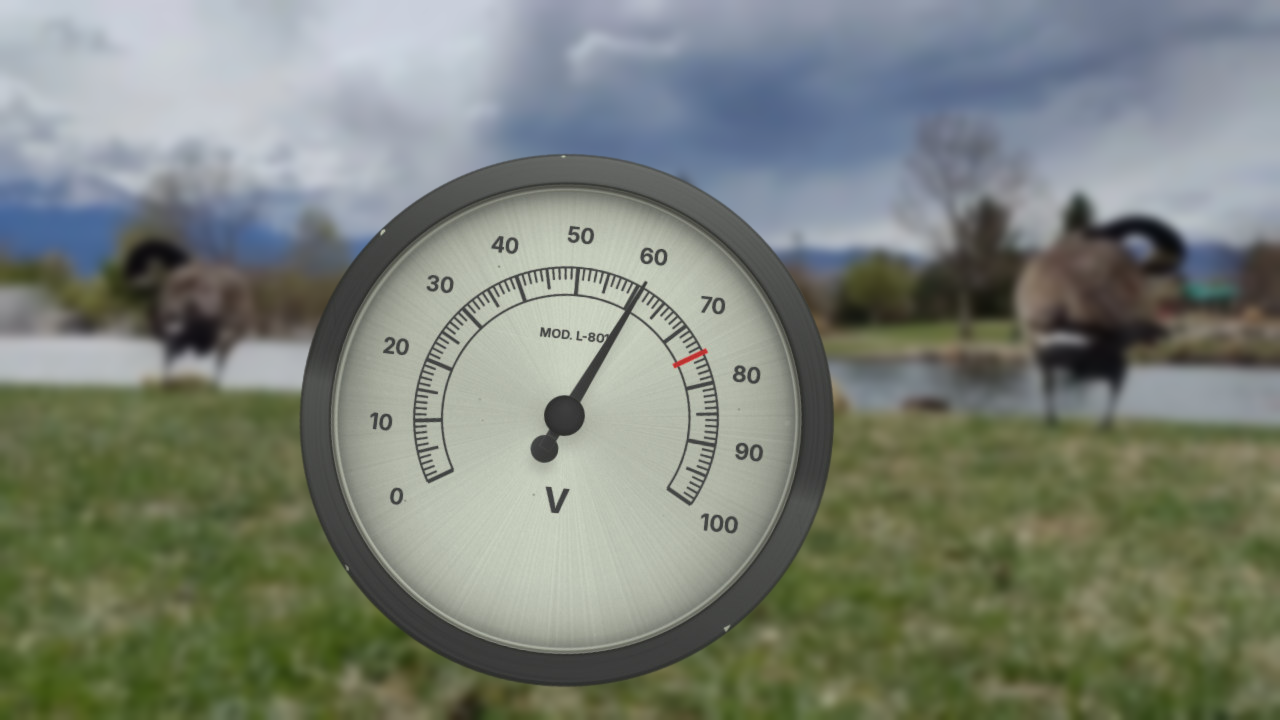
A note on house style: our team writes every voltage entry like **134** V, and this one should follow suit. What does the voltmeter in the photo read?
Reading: **61** V
